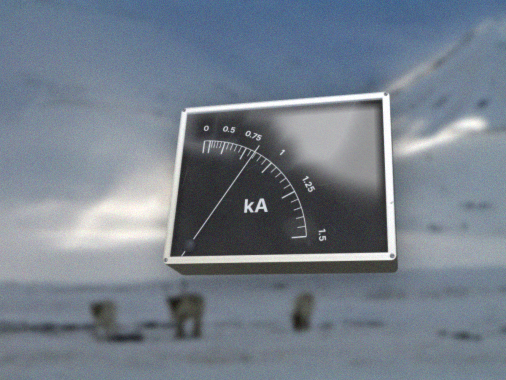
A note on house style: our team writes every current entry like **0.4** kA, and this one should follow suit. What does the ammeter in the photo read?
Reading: **0.85** kA
